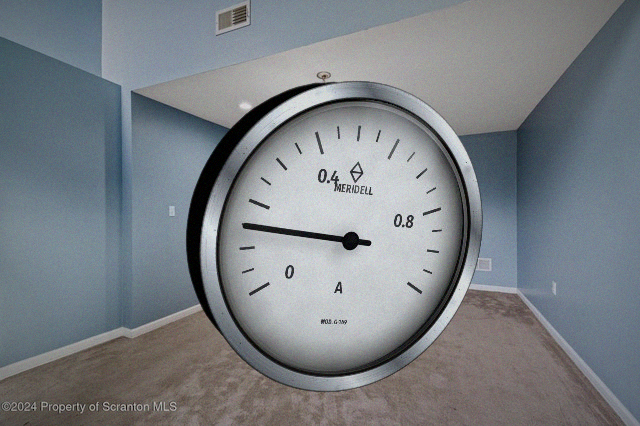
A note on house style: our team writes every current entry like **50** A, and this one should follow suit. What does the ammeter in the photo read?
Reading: **0.15** A
